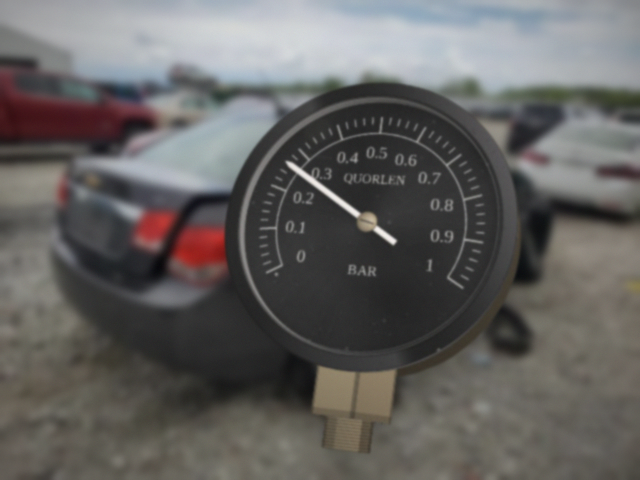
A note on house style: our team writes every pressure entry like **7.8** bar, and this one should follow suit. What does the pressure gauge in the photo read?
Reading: **0.26** bar
